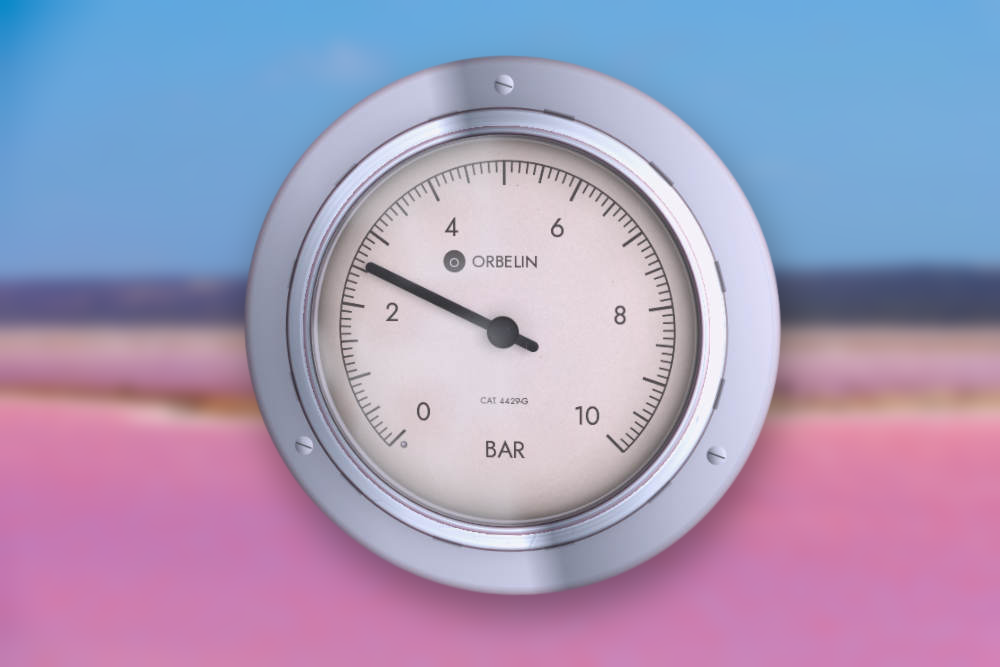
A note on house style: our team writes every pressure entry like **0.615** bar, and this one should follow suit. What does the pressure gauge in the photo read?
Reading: **2.6** bar
